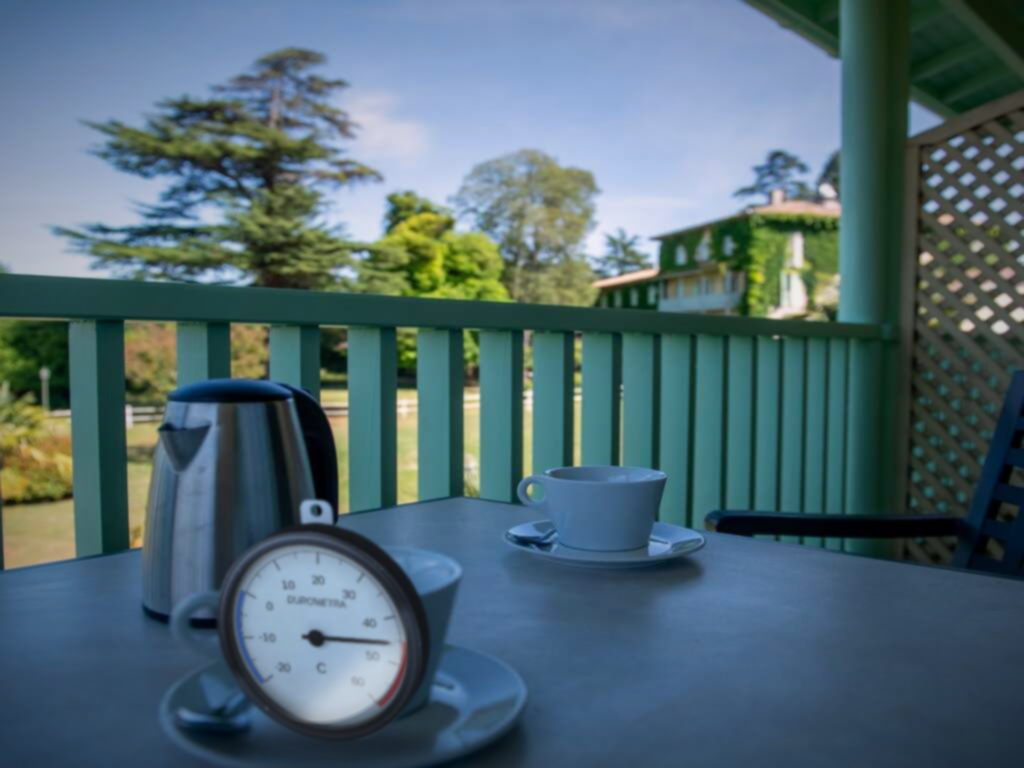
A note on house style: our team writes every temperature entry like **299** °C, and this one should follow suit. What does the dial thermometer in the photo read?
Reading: **45** °C
